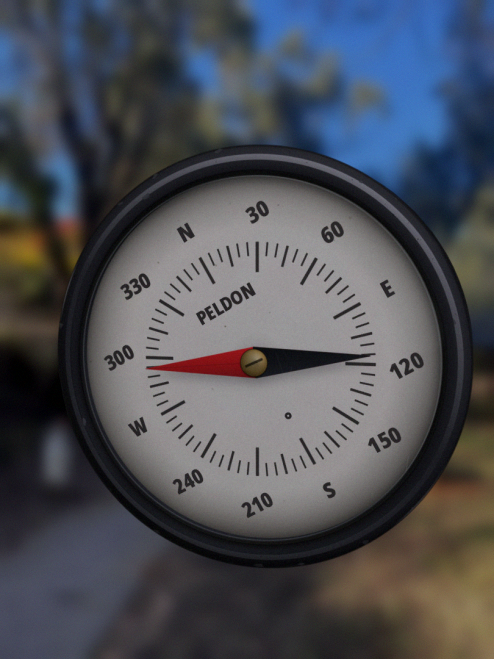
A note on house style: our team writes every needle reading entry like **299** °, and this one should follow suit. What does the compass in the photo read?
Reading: **295** °
